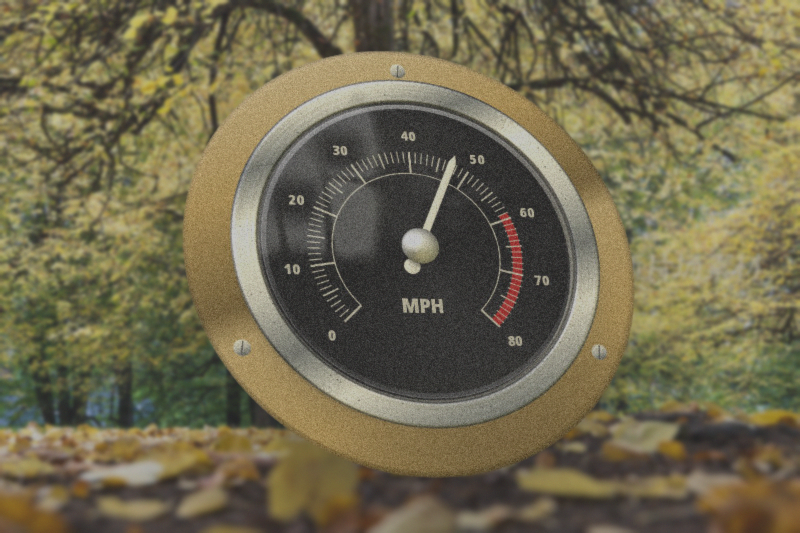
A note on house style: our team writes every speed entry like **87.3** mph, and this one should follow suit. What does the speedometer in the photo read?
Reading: **47** mph
